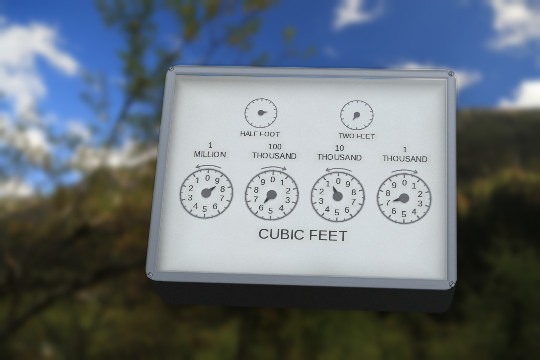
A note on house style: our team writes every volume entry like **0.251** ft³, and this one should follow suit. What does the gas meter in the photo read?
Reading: **860700** ft³
